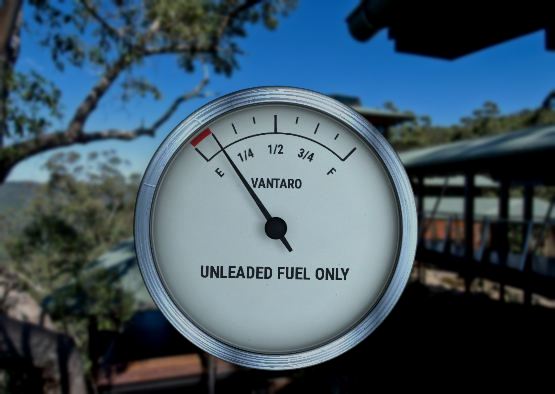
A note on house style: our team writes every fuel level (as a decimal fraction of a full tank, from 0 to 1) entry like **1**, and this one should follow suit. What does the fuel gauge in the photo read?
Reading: **0.125**
